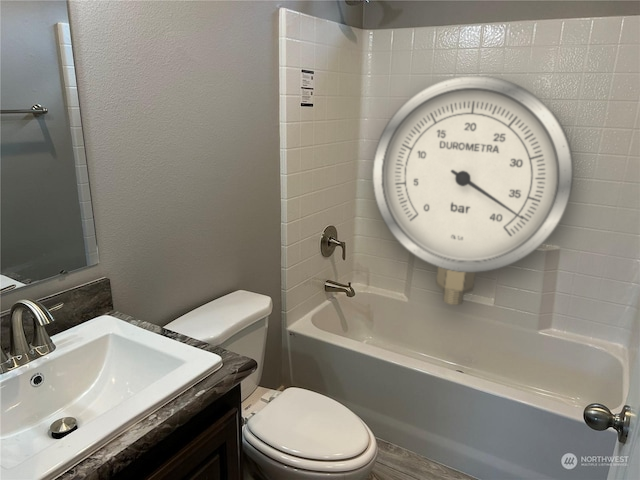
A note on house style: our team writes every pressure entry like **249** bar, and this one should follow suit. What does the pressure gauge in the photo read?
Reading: **37.5** bar
